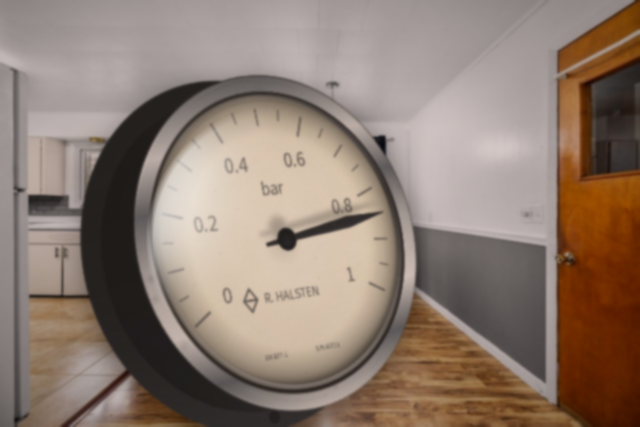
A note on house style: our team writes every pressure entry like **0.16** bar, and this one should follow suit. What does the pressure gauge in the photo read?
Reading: **0.85** bar
